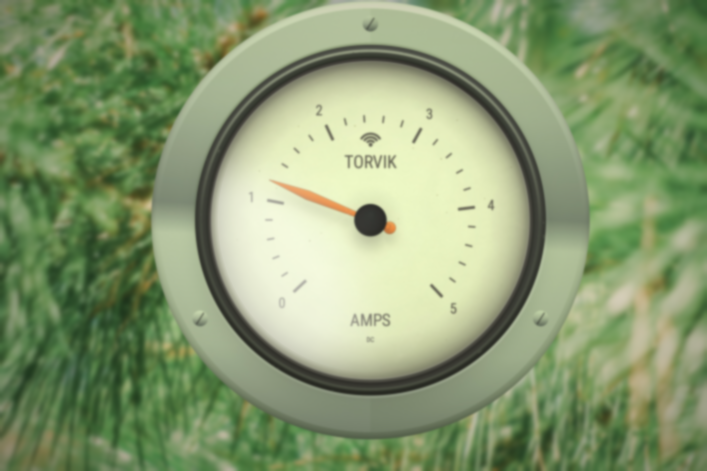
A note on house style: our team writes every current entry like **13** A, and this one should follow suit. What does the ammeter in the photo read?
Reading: **1.2** A
